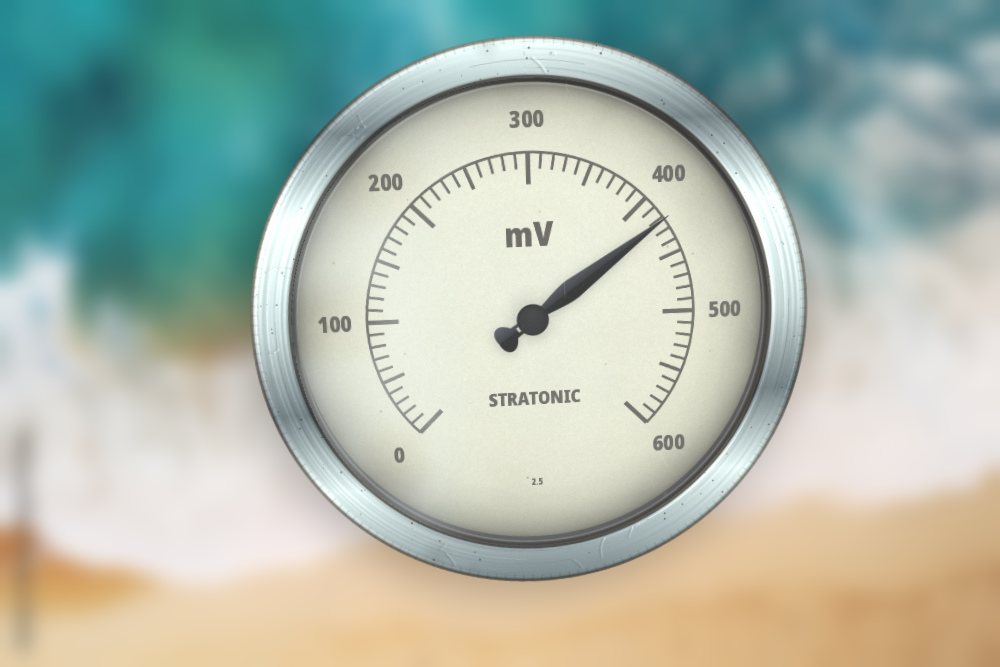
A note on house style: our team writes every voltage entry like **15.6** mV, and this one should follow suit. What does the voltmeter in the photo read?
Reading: **420** mV
